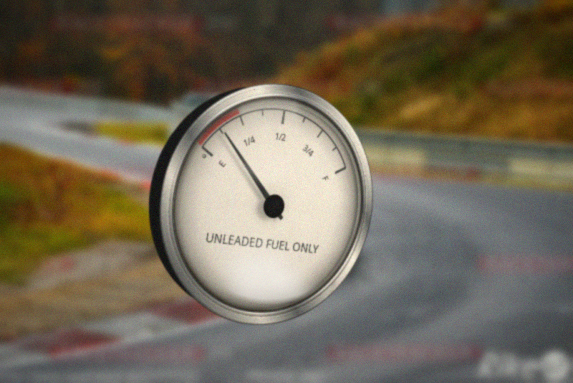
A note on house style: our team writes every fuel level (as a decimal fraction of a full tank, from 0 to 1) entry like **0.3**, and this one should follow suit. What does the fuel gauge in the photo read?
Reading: **0.125**
